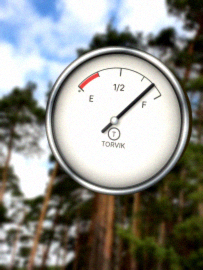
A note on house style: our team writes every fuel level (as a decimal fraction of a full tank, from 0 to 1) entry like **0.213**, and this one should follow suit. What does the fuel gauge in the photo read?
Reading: **0.875**
